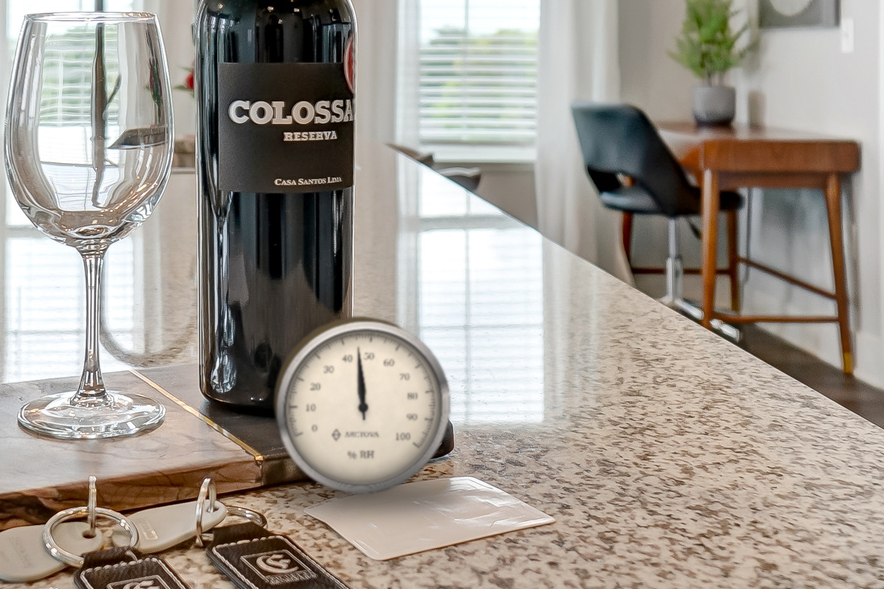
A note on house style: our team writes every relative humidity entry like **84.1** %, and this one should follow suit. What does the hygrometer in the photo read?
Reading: **45** %
